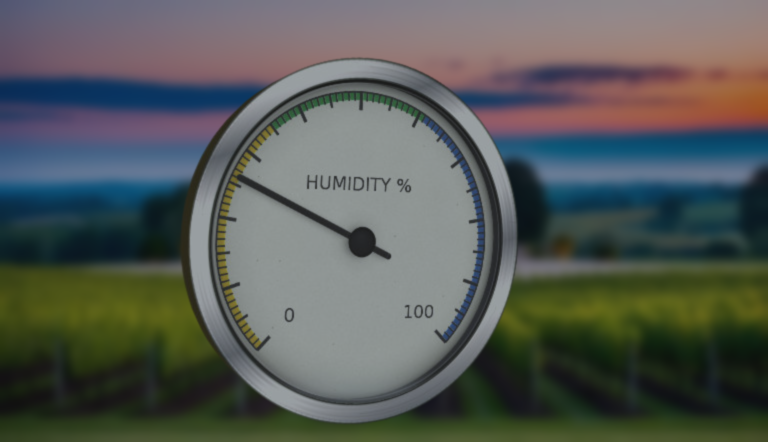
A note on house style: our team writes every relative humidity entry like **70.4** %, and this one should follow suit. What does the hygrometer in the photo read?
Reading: **26** %
